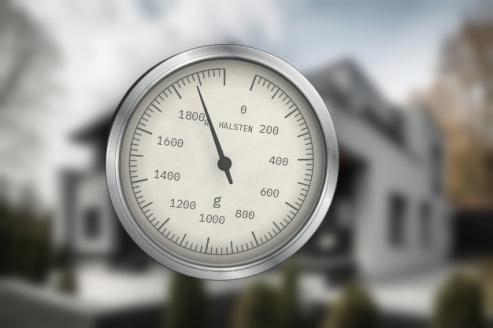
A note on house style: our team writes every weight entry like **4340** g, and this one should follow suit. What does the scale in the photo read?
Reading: **1880** g
